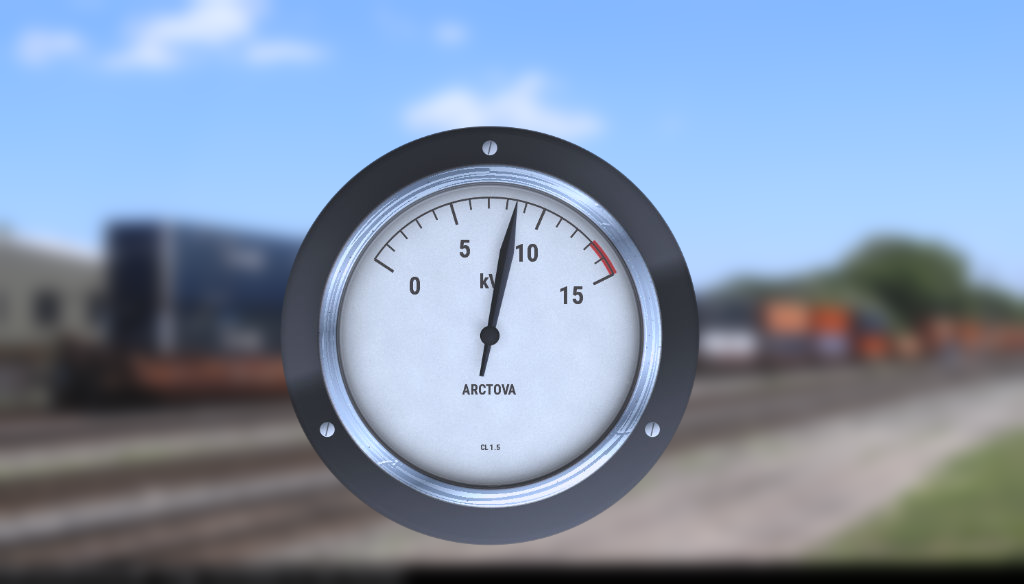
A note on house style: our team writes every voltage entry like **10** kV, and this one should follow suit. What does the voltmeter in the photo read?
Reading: **8.5** kV
